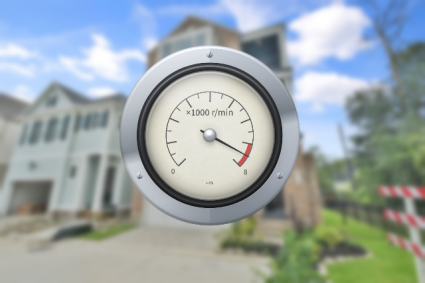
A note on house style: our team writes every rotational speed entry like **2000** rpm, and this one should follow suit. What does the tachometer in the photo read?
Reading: **7500** rpm
